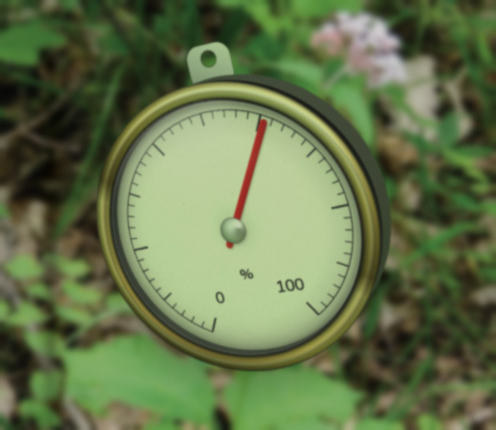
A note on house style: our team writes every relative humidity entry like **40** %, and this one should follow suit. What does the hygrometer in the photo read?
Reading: **61** %
